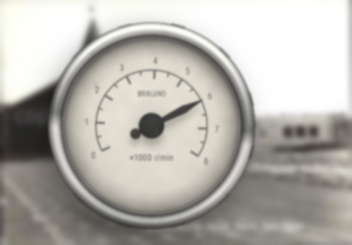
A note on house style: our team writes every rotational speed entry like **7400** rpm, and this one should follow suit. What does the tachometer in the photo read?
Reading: **6000** rpm
